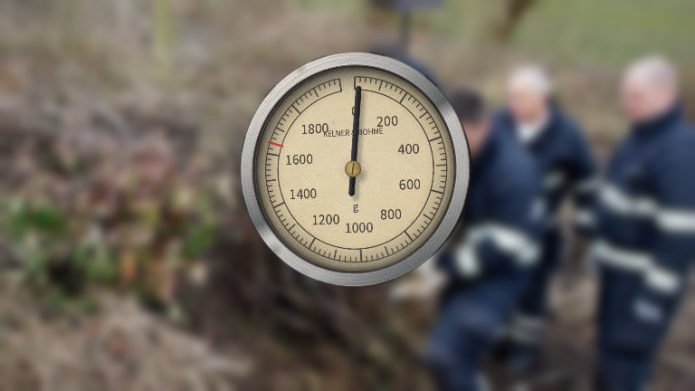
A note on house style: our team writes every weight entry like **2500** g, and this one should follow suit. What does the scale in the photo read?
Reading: **20** g
